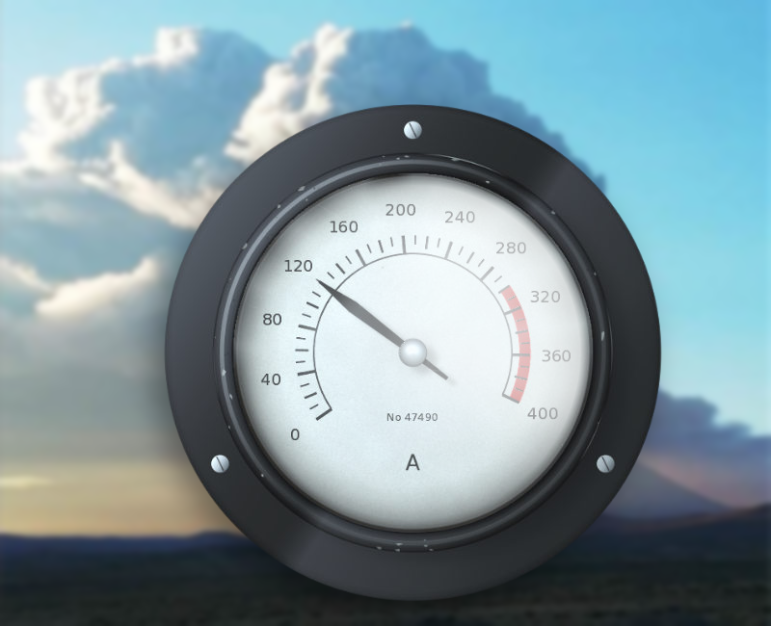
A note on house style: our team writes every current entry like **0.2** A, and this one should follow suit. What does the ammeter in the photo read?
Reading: **120** A
